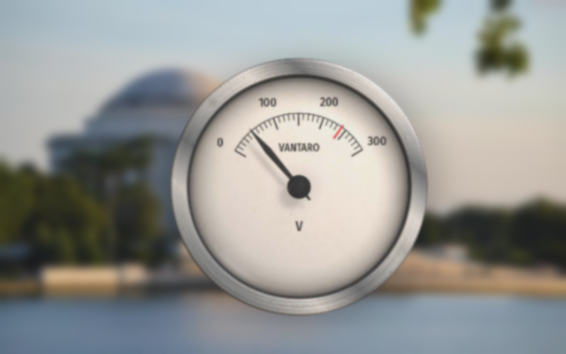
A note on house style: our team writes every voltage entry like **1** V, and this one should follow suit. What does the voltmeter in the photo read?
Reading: **50** V
